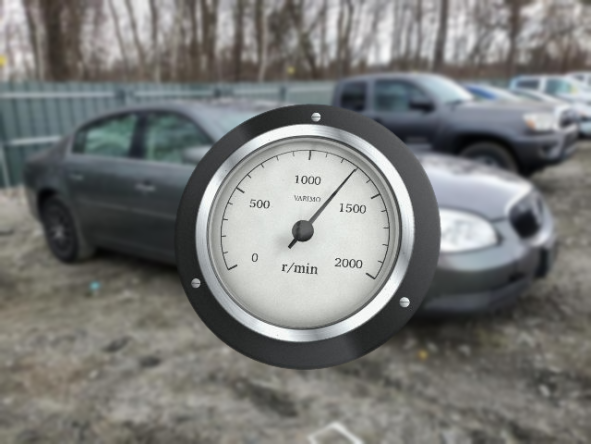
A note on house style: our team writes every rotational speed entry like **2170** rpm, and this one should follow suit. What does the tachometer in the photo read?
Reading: **1300** rpm
